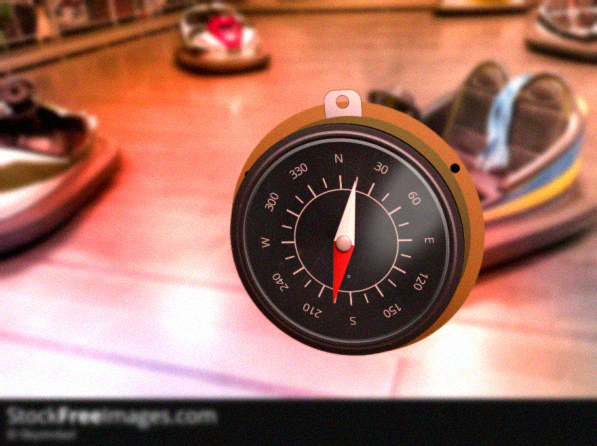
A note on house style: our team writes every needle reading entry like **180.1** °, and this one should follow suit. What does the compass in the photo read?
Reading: **195** °
